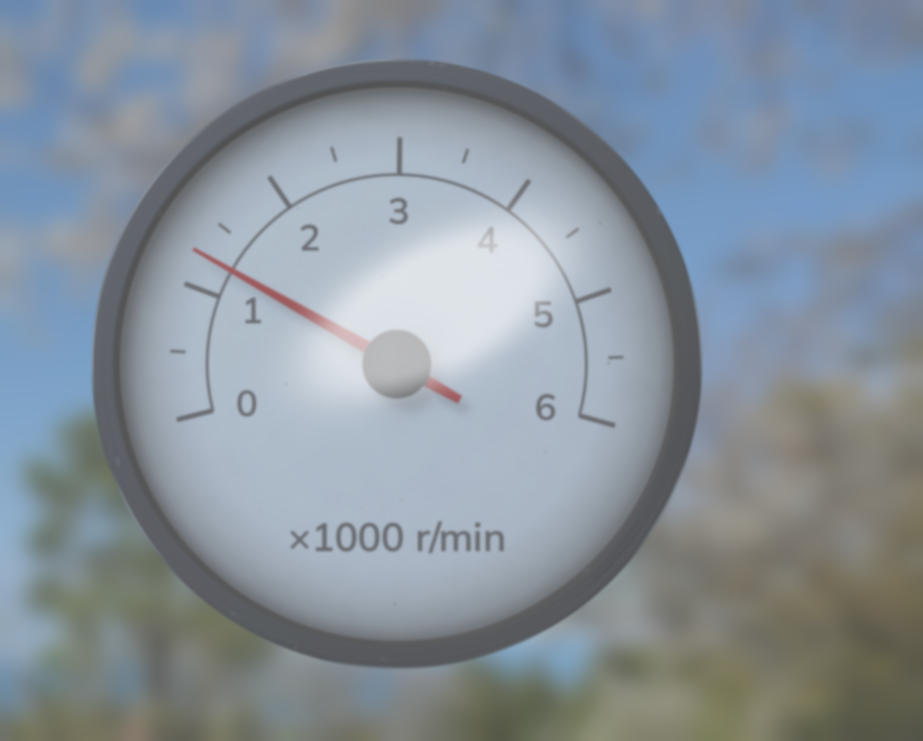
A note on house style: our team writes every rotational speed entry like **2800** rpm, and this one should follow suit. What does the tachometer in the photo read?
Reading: **1250** rpm
